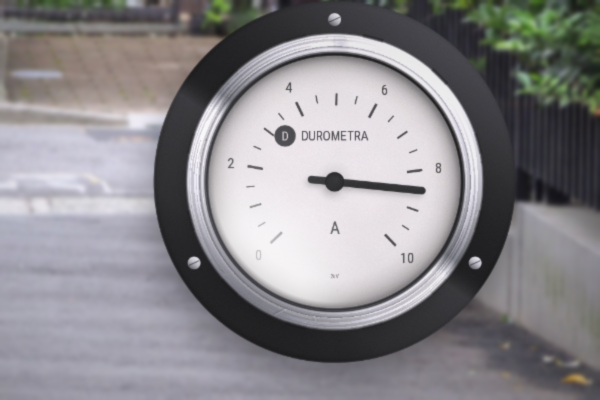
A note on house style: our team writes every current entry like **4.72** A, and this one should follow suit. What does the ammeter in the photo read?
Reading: **8.5** A
